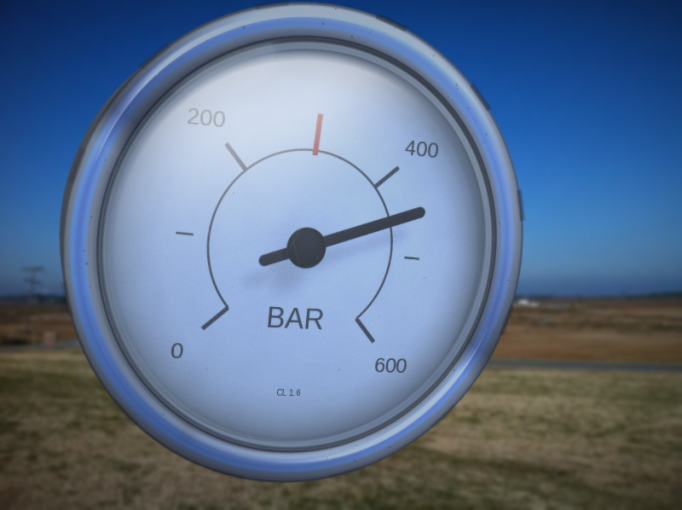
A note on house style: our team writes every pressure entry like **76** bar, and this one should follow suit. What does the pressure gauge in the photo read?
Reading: **450** bar
